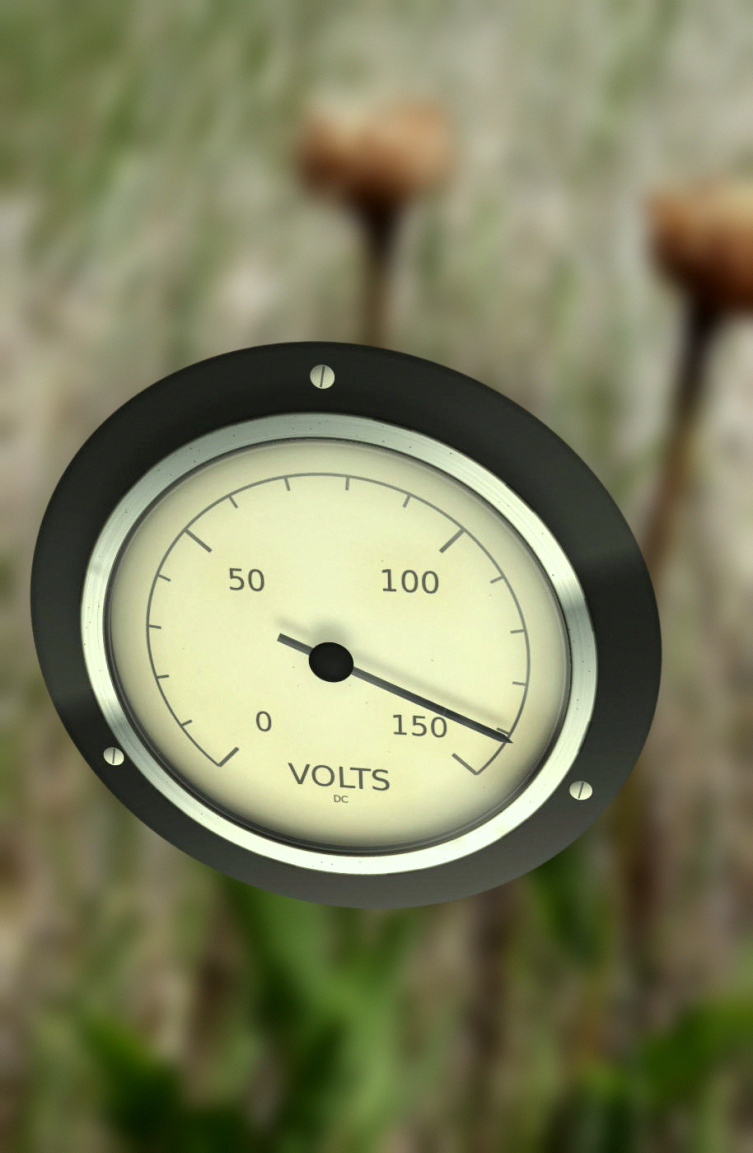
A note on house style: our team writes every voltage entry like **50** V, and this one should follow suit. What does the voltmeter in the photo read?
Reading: **140** V
